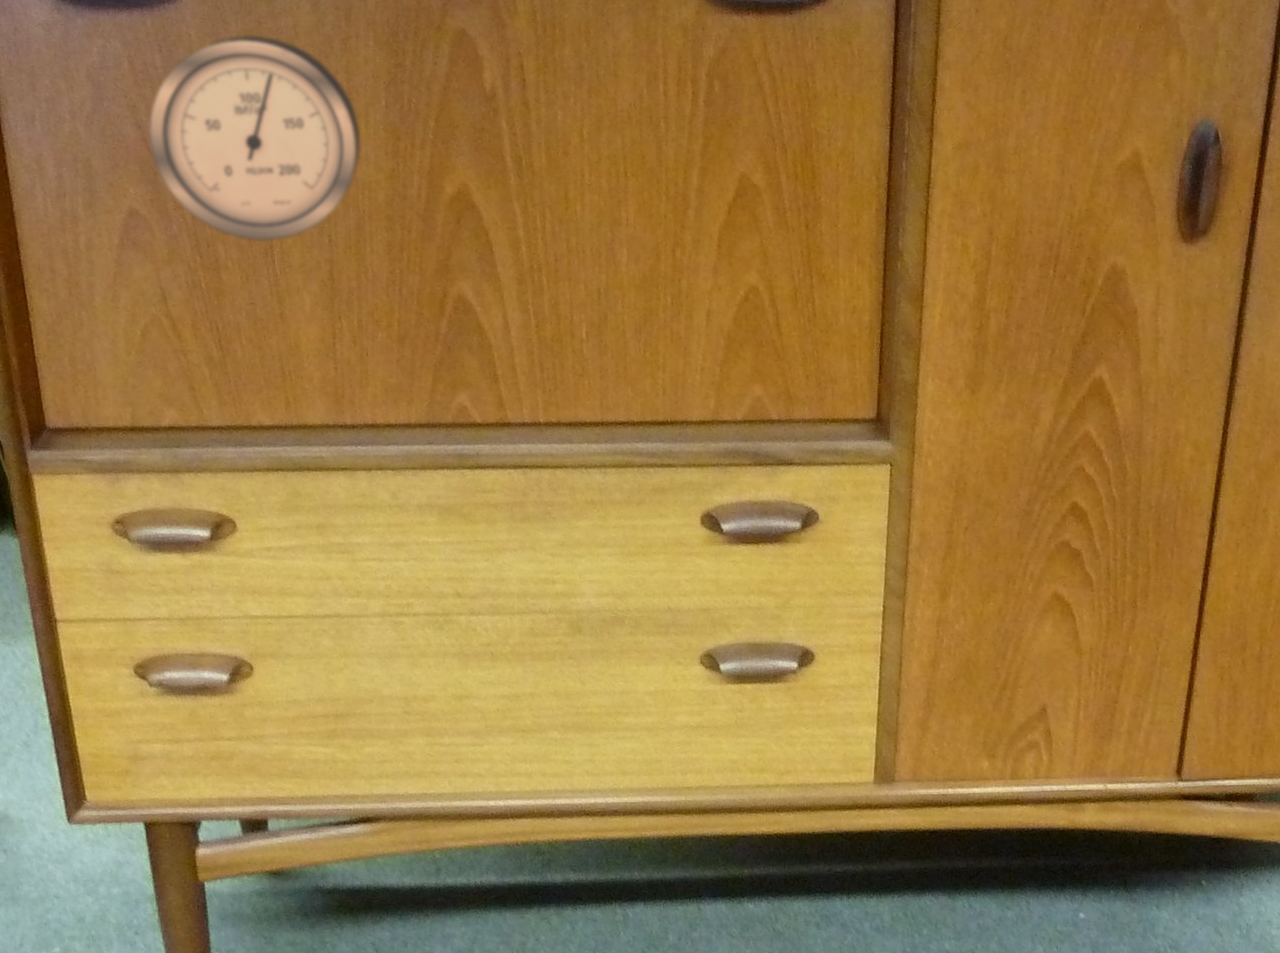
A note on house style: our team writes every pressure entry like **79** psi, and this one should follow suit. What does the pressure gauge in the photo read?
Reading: **115** psi
